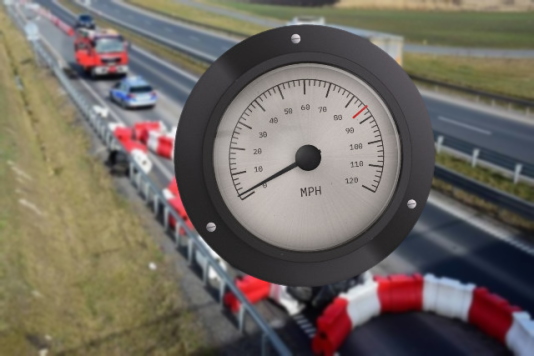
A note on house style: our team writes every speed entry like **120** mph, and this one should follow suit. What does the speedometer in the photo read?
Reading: **2** mph
